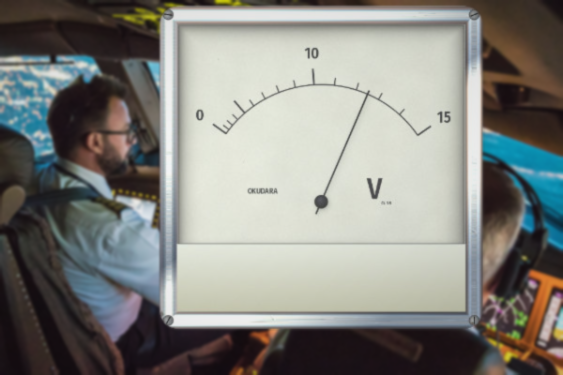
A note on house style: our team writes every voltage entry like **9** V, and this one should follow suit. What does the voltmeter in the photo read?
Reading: **12.5** V
